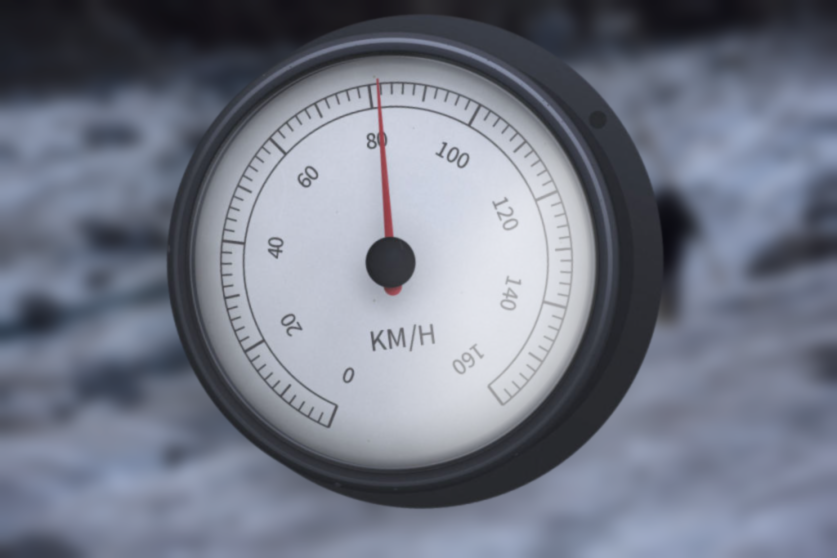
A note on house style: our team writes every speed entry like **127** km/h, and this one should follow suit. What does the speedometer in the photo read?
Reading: **82** km/h
